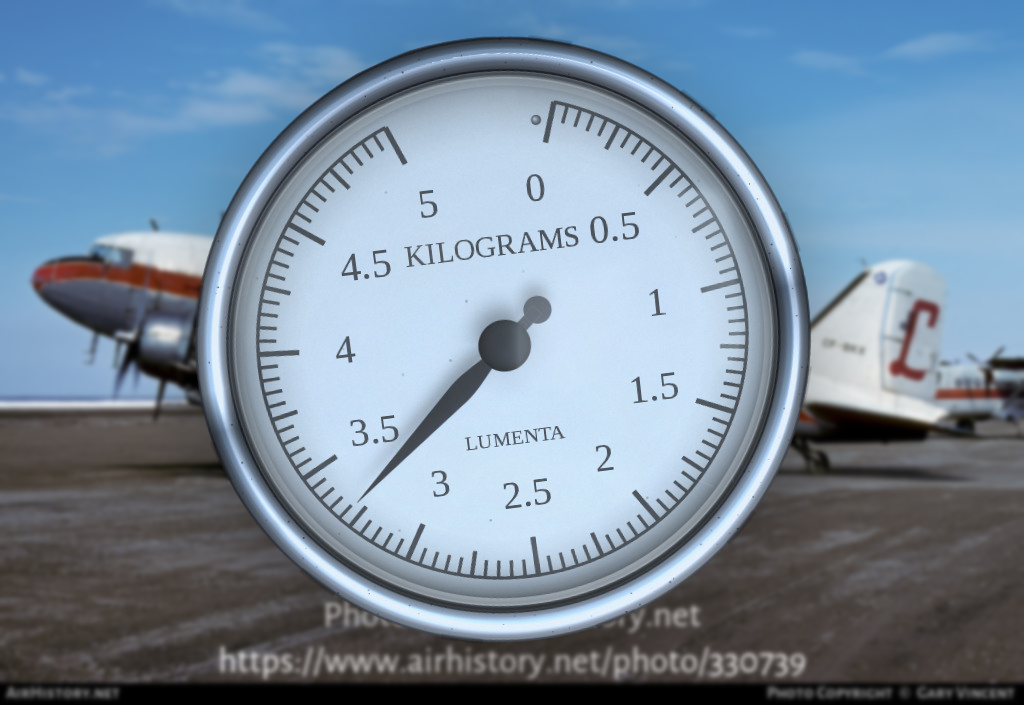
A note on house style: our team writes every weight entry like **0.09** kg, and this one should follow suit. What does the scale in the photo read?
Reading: **3.3** kg
